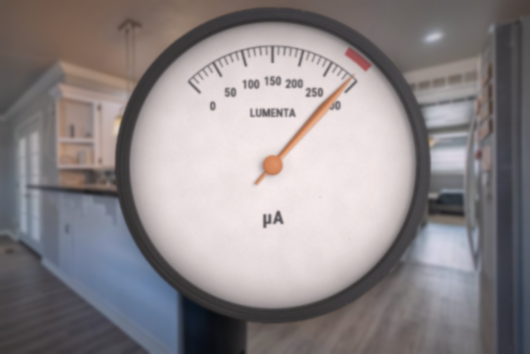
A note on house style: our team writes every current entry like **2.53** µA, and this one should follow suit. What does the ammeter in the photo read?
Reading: **290** µA
